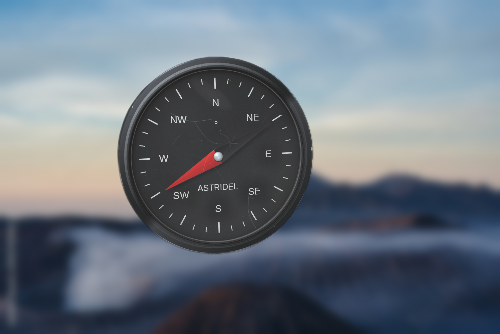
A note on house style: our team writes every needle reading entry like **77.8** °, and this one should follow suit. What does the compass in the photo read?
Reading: **240** °
